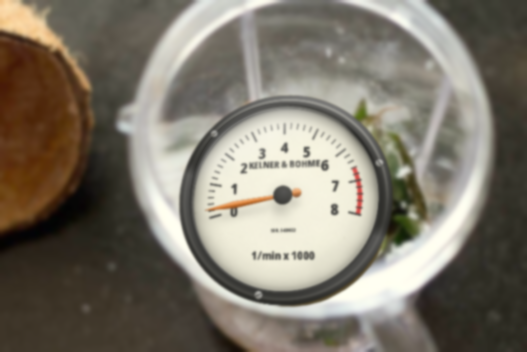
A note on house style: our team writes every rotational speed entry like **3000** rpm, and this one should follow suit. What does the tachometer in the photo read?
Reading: **200** rpm
